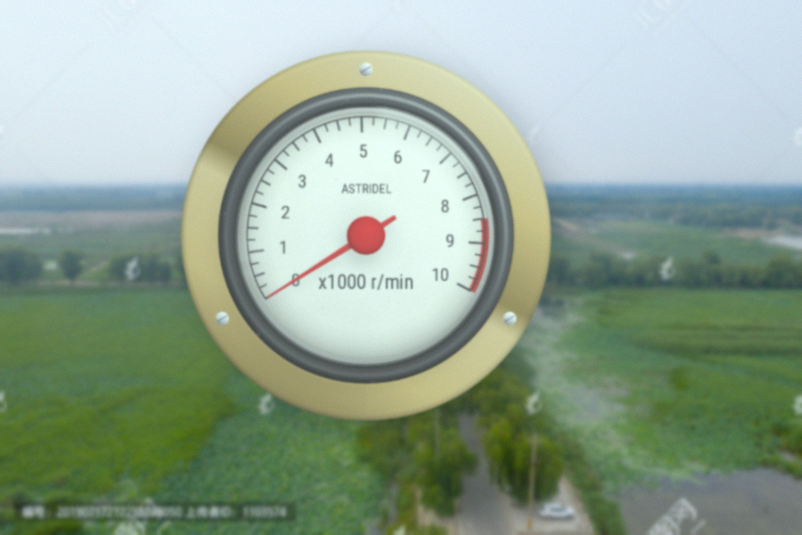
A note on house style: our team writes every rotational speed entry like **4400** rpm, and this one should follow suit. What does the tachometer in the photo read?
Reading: **0** rpm
